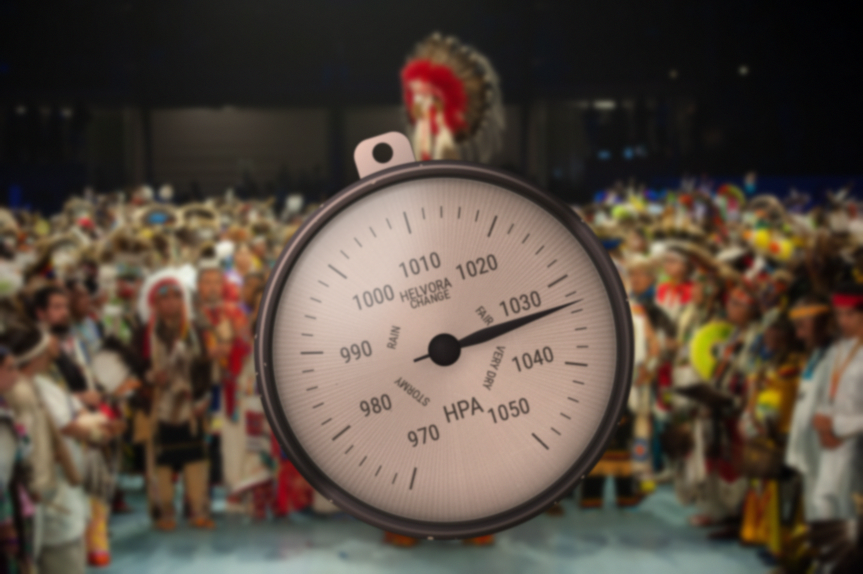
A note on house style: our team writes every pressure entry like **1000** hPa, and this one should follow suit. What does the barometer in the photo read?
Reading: **1033** hPa
